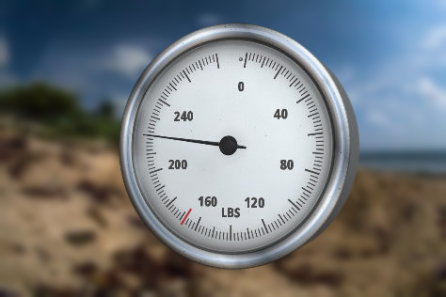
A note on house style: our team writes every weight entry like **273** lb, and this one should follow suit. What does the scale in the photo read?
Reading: **220** lb
